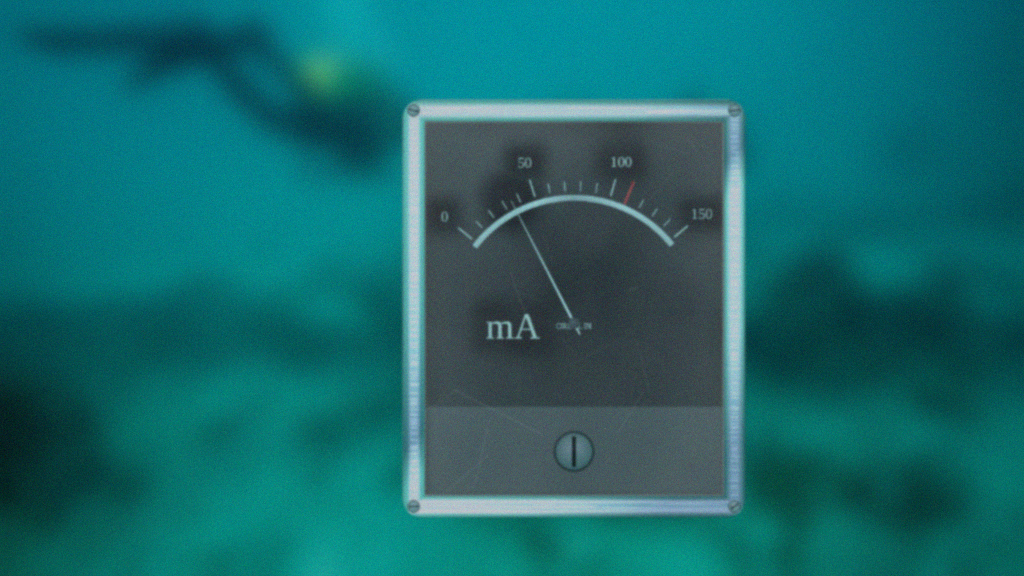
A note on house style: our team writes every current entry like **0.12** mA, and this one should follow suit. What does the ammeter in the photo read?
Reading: **35** mA
